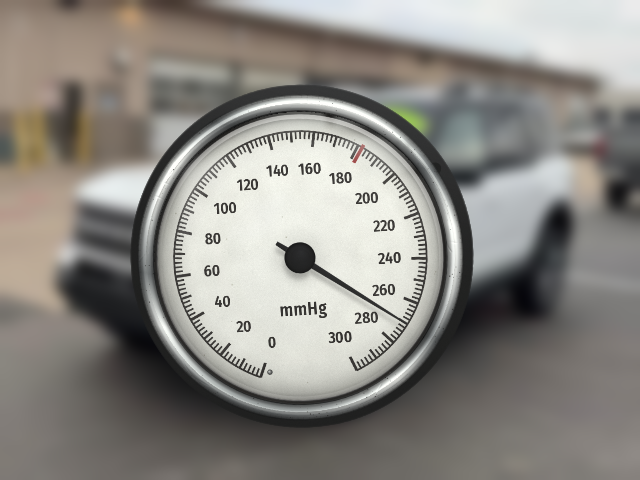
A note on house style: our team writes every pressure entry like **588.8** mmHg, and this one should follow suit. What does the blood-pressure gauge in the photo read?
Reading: **270** mmHg
